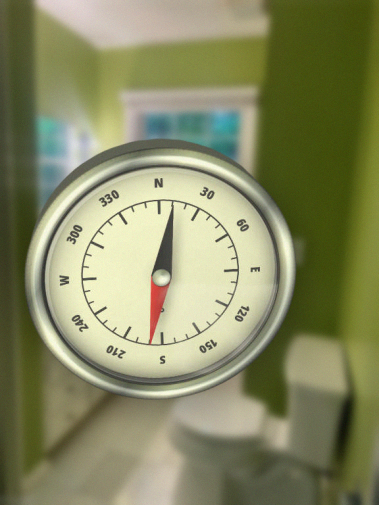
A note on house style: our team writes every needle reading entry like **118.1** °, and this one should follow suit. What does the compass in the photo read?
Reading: **190** °
